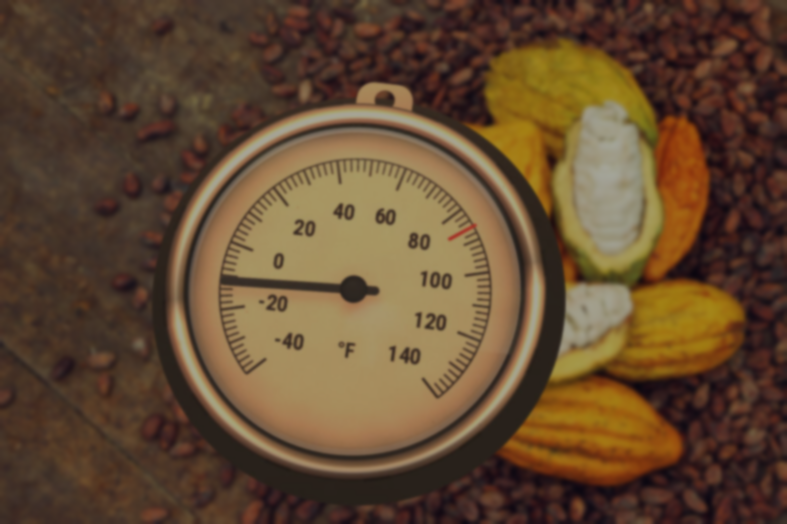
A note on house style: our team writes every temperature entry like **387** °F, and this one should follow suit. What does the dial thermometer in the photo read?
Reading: **-12** °F
